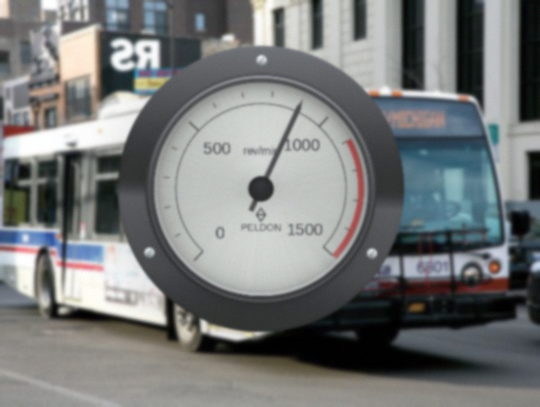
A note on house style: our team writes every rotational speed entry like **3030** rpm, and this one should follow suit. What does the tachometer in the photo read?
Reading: **900** rpm
